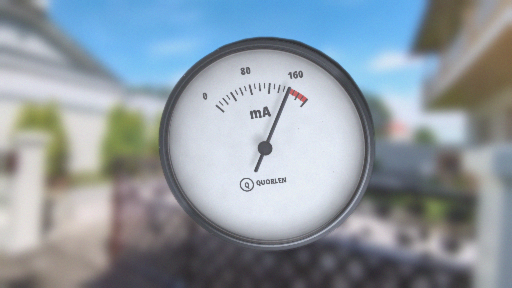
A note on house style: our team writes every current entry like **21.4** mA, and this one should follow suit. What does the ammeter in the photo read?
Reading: **160** mA
